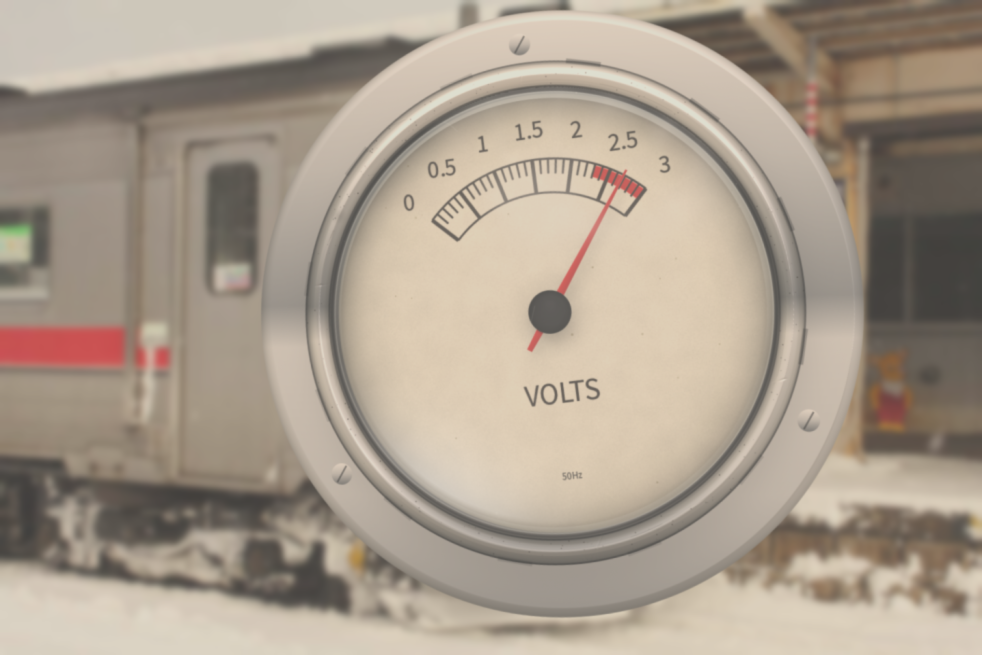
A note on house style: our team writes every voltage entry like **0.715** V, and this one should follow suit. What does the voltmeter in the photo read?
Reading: **2.7** V
